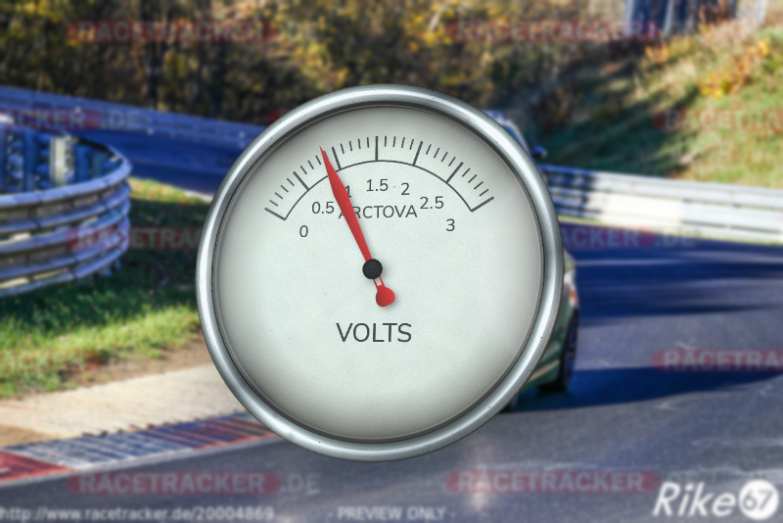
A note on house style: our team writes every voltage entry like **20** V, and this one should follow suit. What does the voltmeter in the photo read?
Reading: **0.9** V
